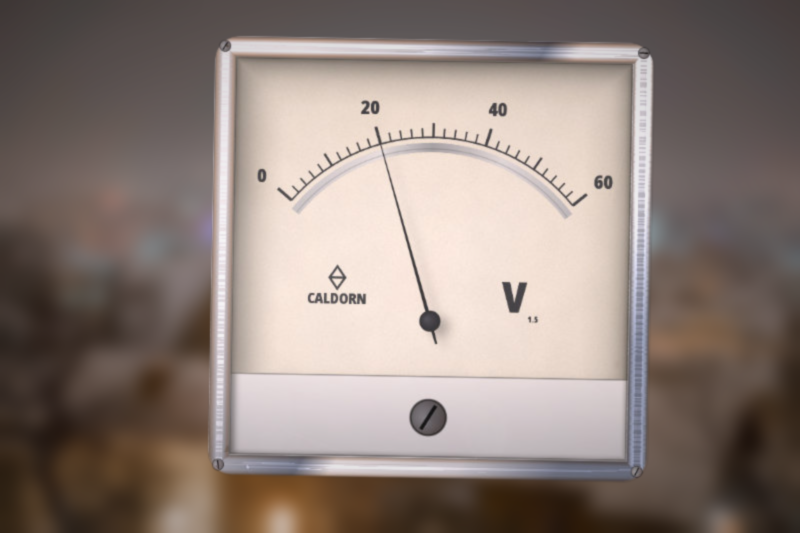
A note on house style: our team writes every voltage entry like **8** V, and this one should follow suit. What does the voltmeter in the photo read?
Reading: **20** V
